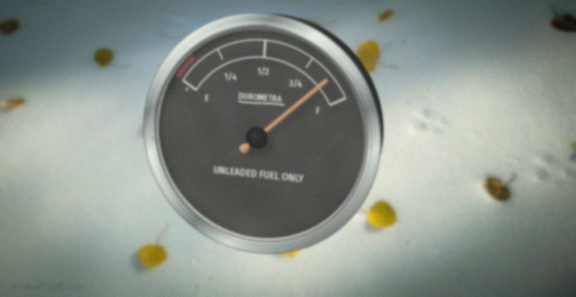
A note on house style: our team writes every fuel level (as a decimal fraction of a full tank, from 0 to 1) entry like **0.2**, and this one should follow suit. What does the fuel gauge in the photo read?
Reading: **0.875**
